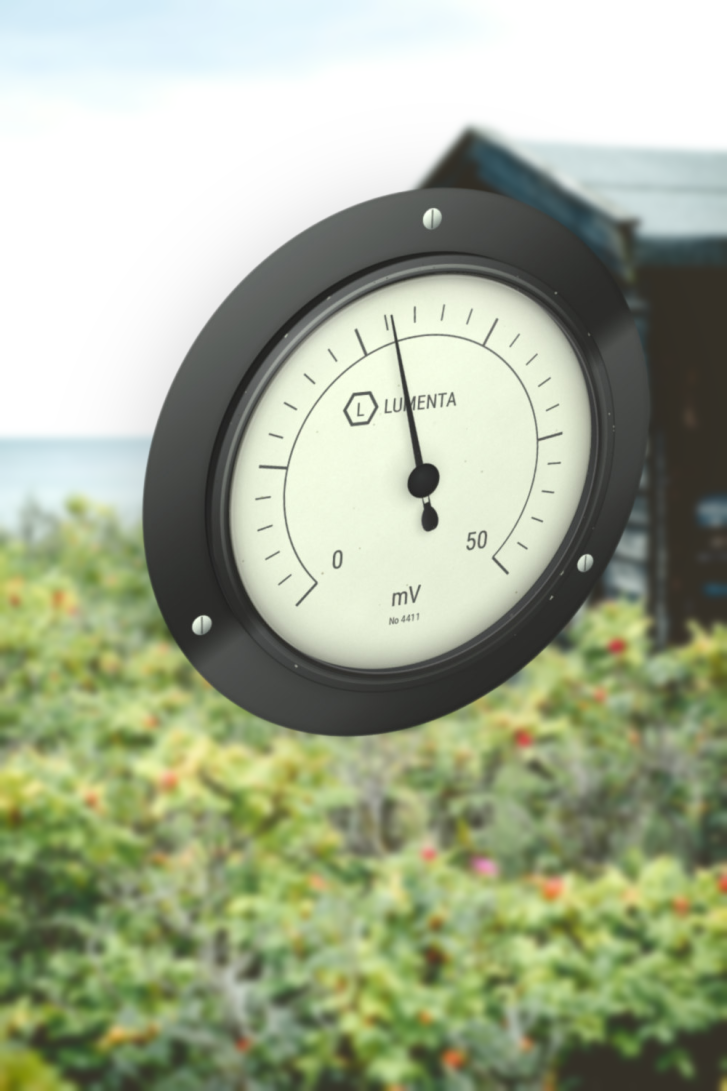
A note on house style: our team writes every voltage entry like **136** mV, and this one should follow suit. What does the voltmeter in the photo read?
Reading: **22** mV
